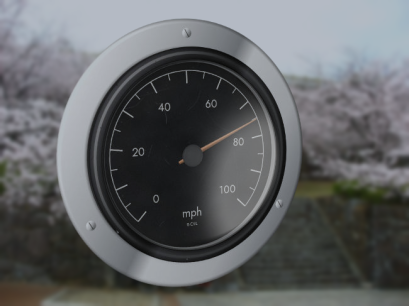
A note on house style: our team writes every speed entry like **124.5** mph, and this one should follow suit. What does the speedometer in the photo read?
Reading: **75** mph
